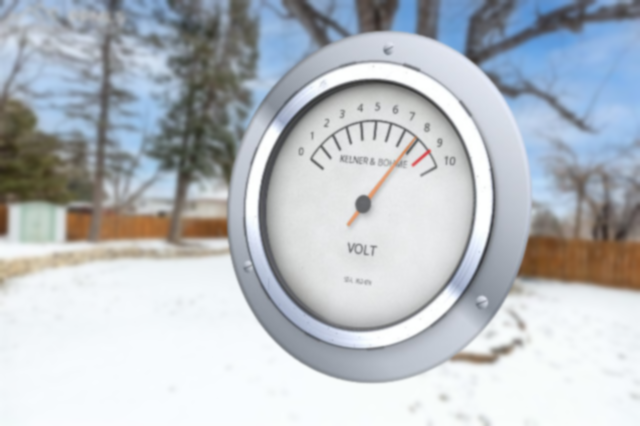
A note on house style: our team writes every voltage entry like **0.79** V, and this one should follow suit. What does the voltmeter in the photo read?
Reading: **8** V
